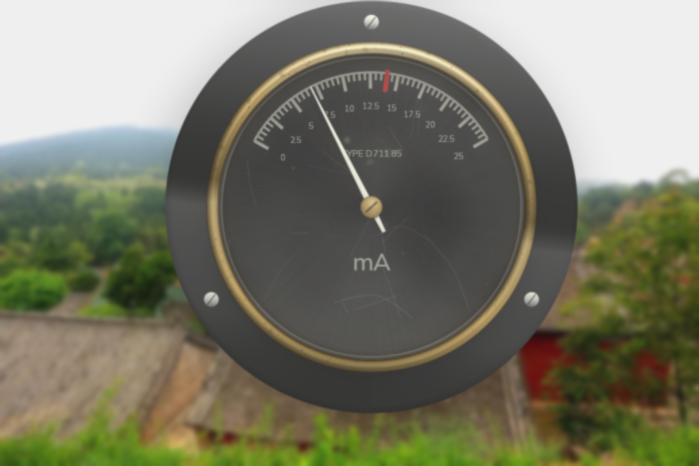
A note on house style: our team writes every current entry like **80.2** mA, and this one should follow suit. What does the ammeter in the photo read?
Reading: **7** mA
